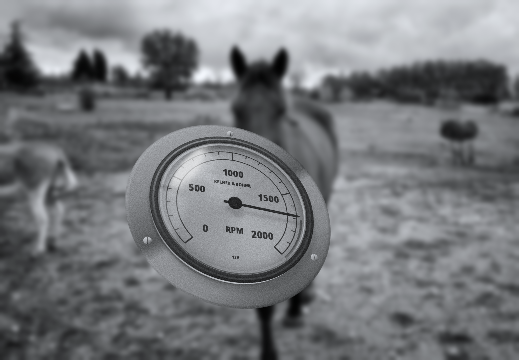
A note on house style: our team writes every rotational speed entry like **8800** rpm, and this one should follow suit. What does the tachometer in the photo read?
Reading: **1700** rpm
